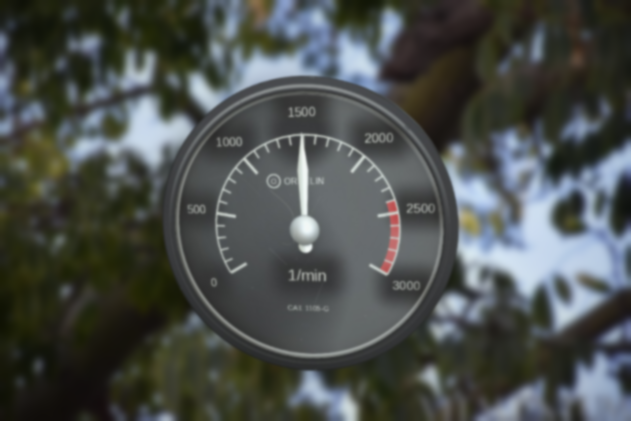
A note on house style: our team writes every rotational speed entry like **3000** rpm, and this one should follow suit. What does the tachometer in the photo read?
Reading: **1500** rpm
